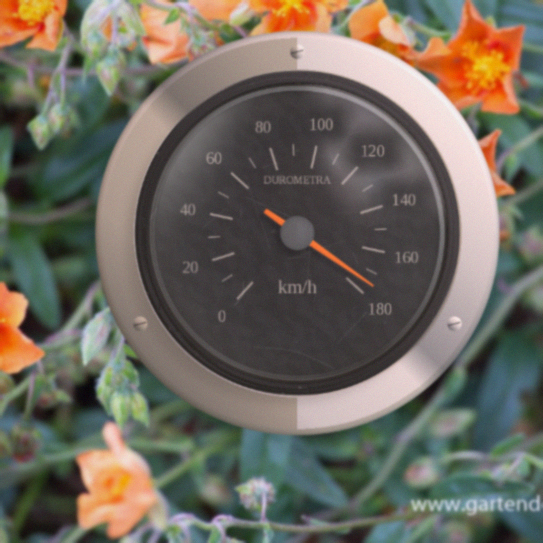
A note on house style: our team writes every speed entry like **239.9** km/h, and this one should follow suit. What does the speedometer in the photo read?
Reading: **175** km/h
